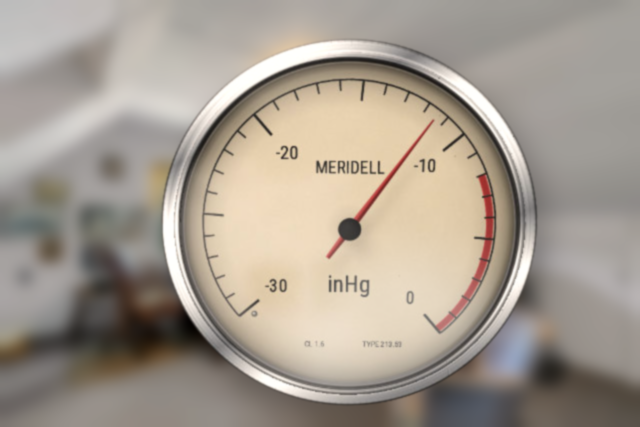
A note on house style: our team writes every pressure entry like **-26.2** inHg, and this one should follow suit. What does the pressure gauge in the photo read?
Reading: **-11.5** inHg
